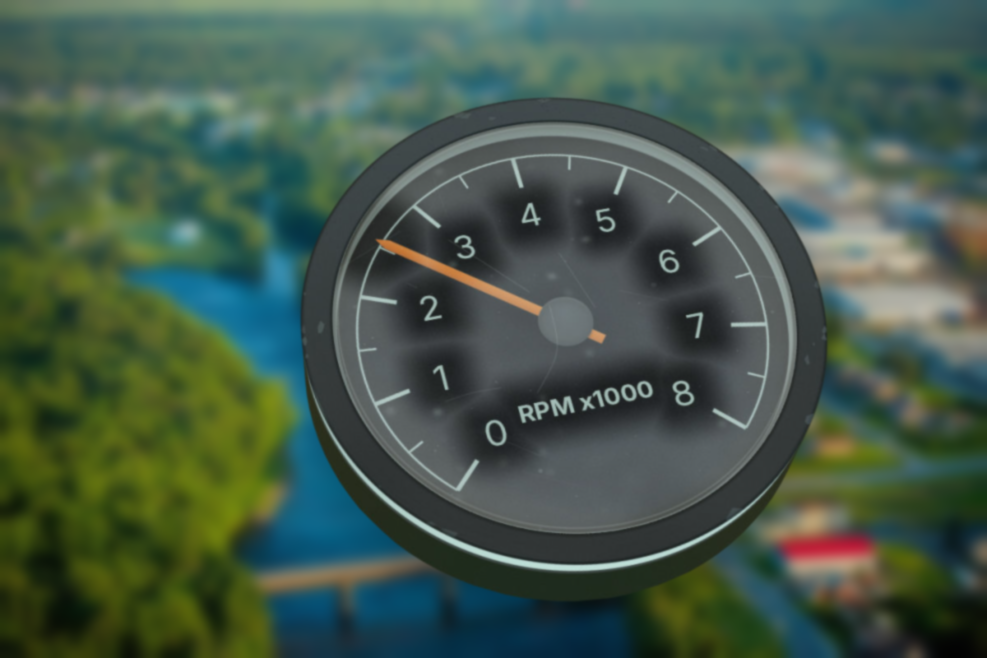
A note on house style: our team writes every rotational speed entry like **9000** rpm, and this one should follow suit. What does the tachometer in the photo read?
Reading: **2500** rpm
